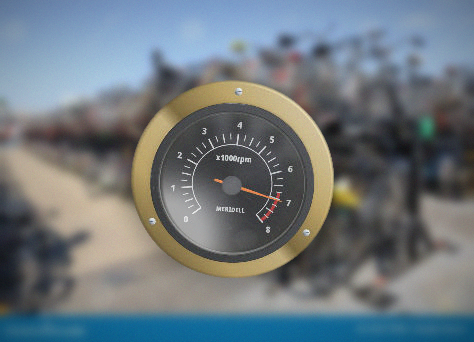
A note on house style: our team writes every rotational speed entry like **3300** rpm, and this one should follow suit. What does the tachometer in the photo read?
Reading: **7000** rpm
